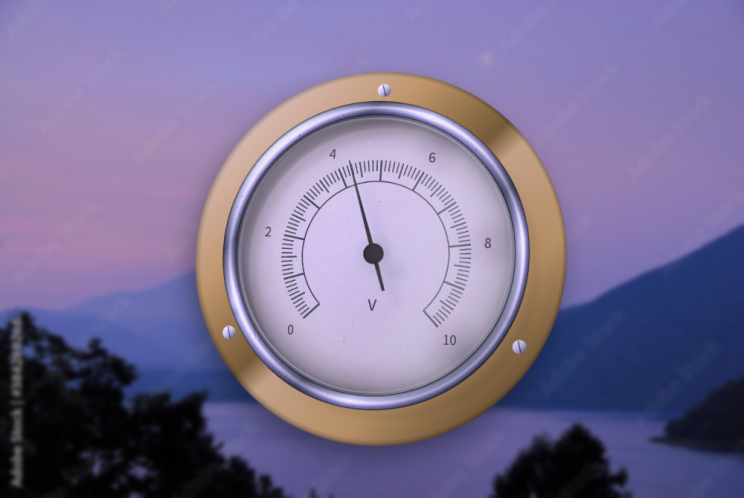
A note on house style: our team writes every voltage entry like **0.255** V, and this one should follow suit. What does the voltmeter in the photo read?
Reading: **4.3** V
